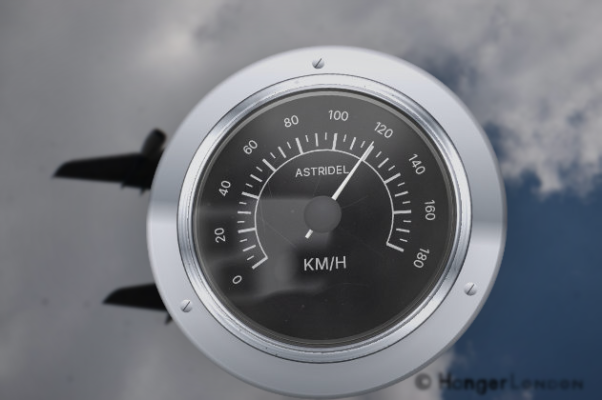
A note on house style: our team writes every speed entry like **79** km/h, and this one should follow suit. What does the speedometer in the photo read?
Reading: **120** km/h
